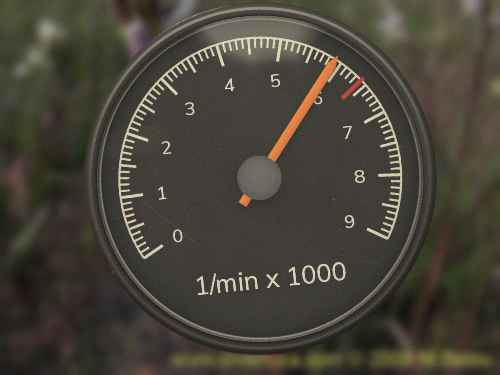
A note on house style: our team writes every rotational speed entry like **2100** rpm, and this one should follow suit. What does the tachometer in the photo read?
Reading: **5900** rpm
